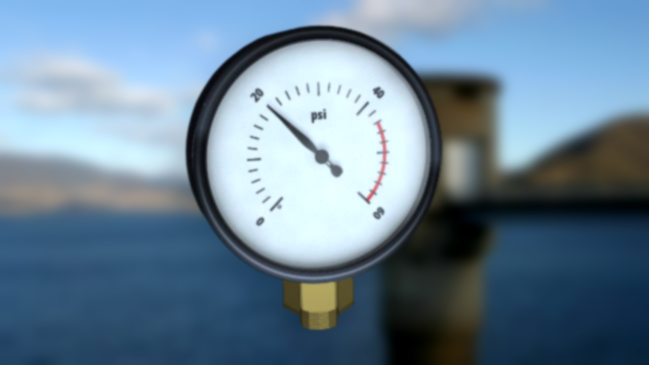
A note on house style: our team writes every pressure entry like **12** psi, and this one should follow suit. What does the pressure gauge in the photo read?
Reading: **20** psi
